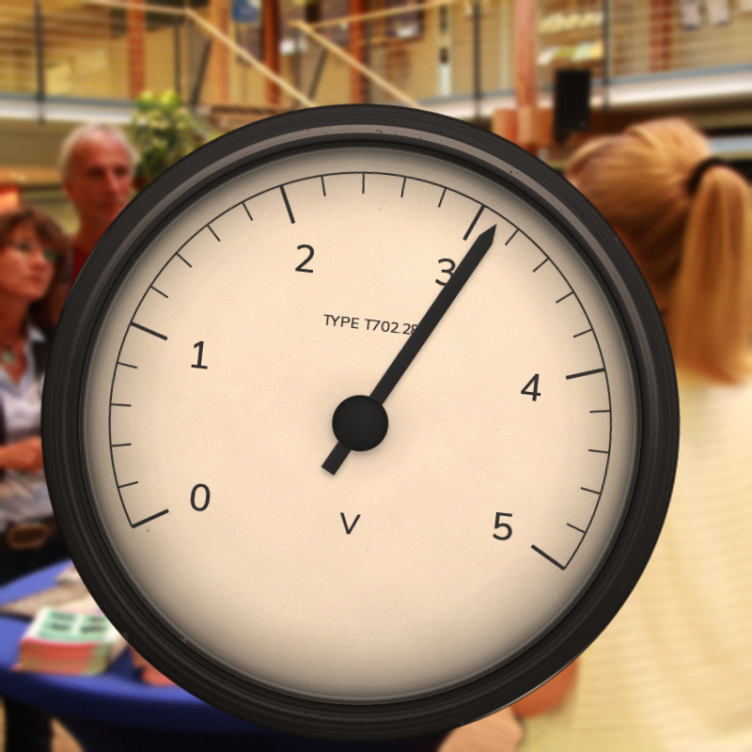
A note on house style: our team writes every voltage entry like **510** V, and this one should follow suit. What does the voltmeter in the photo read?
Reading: **3.1** V
